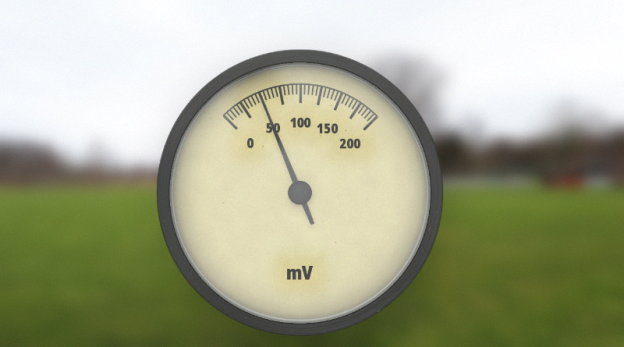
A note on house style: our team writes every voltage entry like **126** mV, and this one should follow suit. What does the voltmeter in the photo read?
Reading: **50** mV
